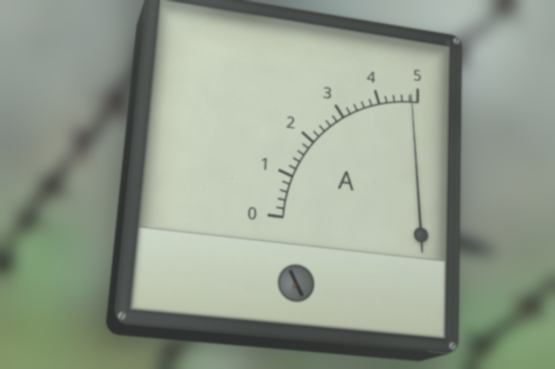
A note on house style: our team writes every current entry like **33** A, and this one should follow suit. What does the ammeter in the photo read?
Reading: **4.8** A
